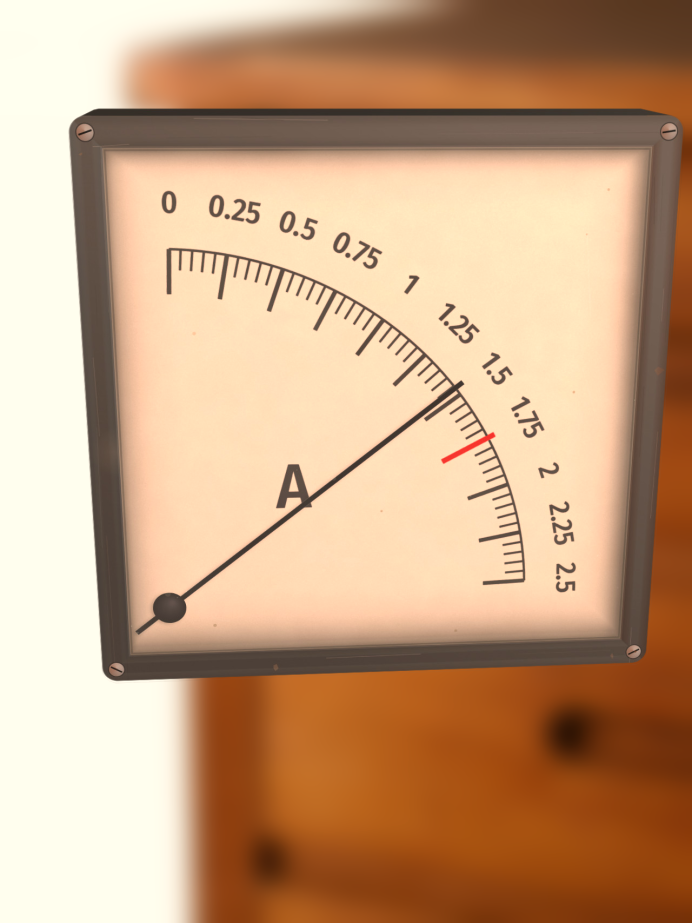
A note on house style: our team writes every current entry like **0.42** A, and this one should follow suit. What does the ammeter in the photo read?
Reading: **1.45** A
